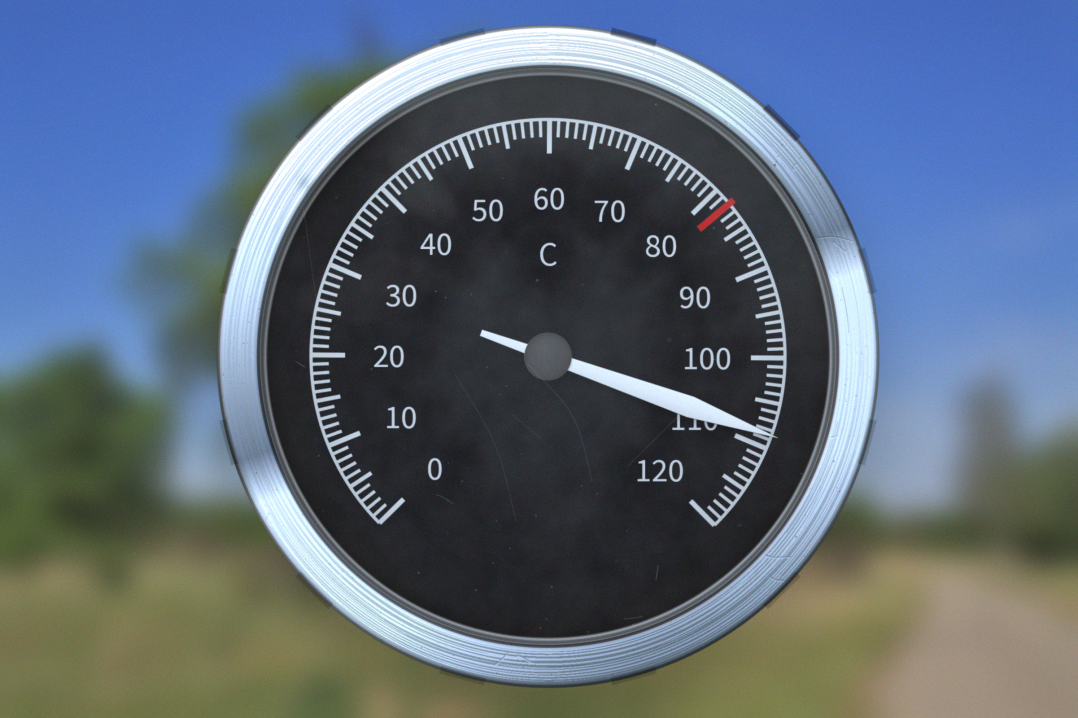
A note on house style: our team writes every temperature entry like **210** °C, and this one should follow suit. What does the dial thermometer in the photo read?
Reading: **108.5** °C
